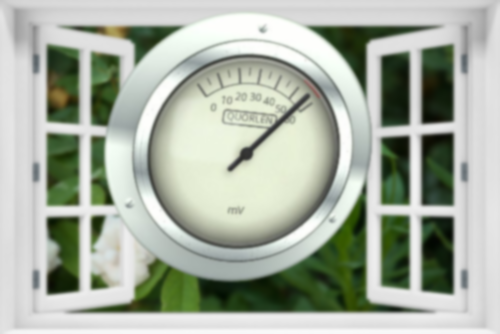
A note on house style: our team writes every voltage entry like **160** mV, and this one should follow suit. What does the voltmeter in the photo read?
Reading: **55** mV
